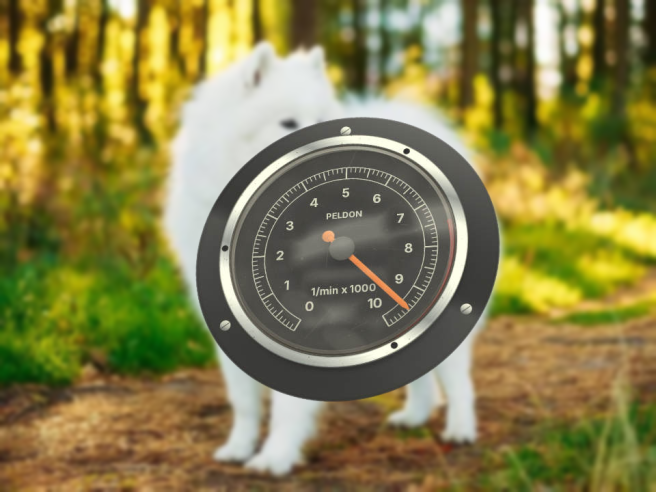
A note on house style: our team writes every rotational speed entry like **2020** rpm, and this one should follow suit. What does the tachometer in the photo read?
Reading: **9500** rpm
